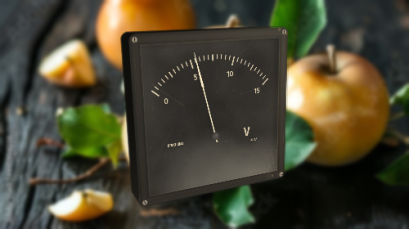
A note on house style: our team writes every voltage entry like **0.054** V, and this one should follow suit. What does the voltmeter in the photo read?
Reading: **5.5** V
